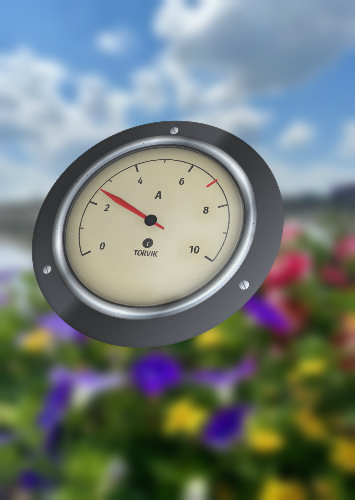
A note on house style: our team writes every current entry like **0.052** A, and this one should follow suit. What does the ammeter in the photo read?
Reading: **2.5** A
